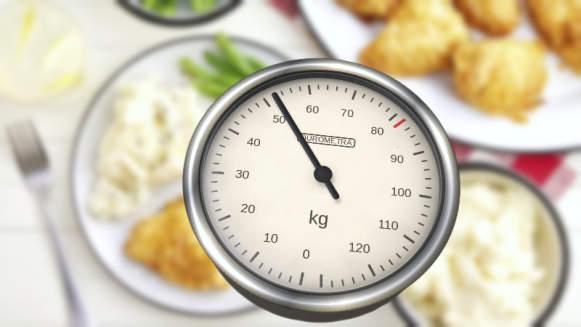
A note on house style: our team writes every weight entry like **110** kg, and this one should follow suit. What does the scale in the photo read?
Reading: **52** kg
